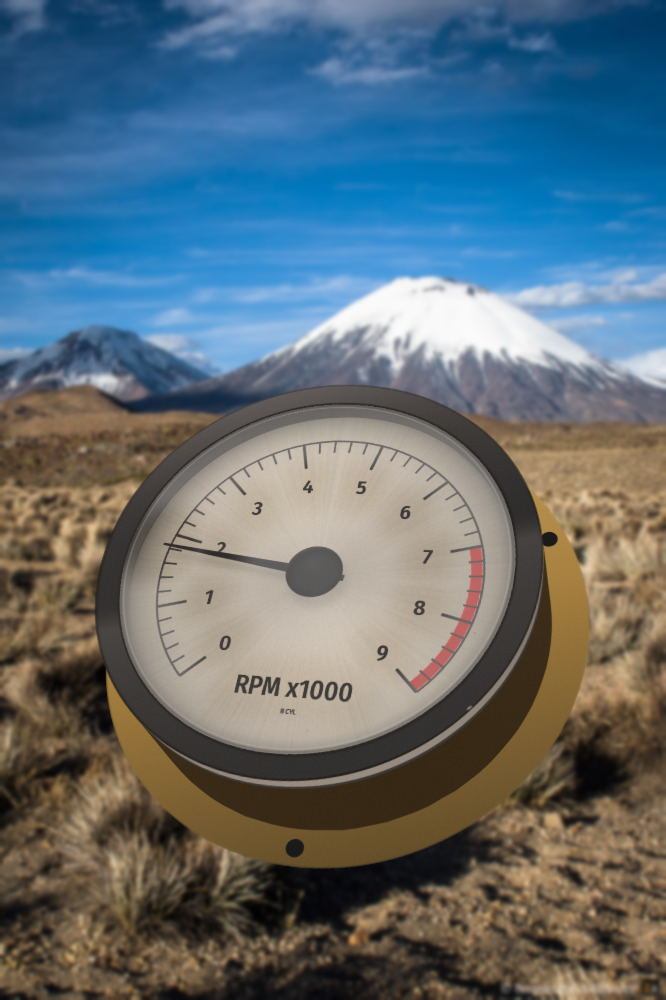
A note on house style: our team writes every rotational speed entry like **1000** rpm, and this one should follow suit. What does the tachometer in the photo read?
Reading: **1800** rpm
